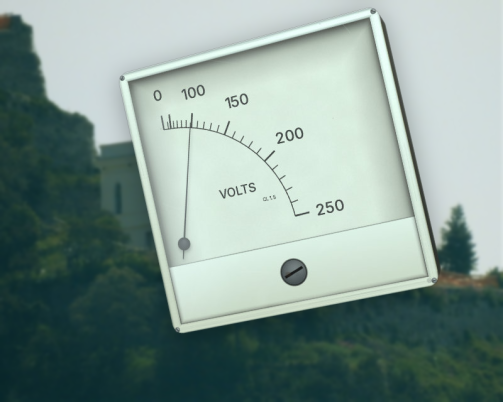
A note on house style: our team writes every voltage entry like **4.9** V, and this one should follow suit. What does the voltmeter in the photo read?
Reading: **100** V
